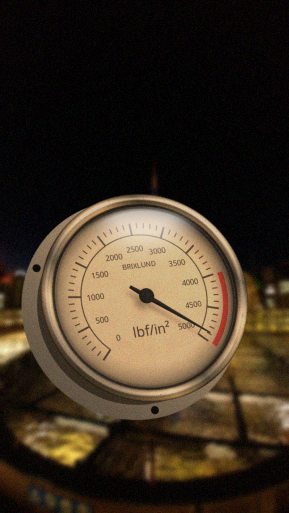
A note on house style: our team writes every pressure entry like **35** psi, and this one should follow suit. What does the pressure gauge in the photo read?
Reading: **4900** psi
